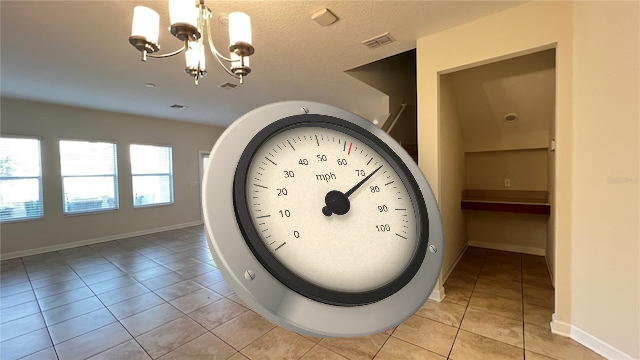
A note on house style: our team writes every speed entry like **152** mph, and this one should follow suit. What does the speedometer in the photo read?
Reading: **74** mph
